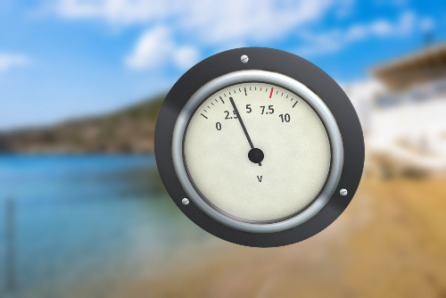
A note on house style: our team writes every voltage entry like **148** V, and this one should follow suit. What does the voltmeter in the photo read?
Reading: **3.5** V
